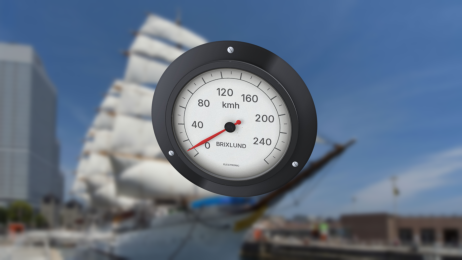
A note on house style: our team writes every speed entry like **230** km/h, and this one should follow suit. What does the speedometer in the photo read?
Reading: **10** km/h
